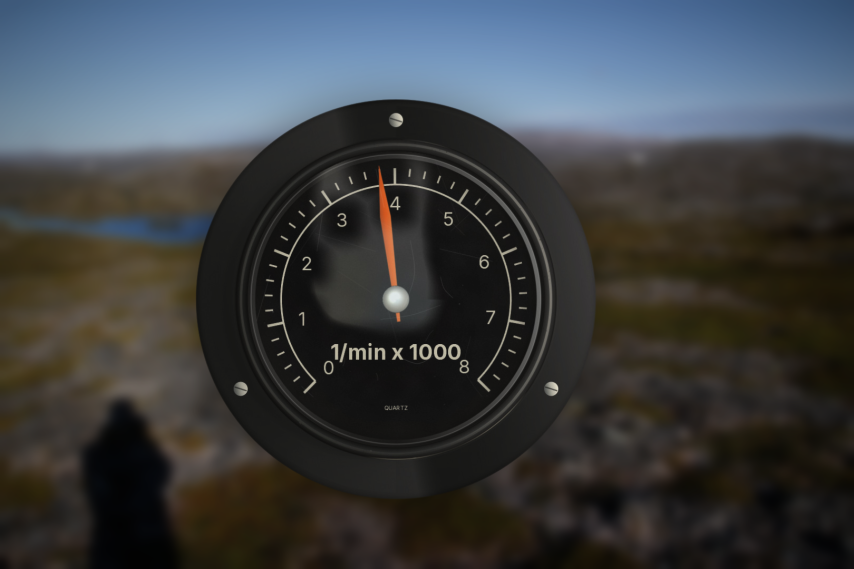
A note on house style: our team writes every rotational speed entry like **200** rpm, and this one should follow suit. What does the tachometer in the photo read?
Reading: **3800** rpm
